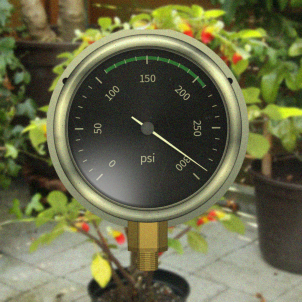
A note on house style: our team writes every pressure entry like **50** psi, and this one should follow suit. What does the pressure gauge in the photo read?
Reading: **290** psi
